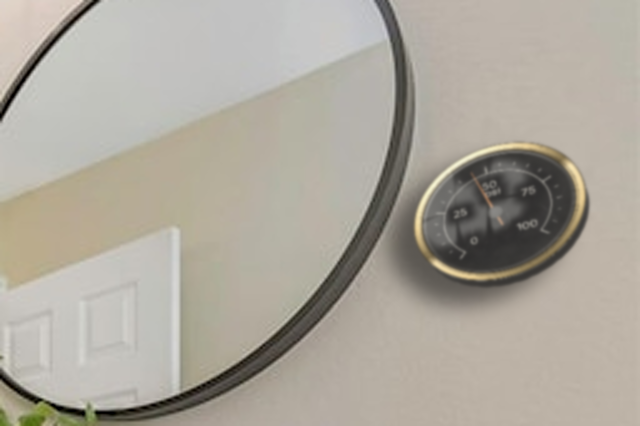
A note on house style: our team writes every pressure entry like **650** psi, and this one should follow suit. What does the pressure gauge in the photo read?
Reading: **45** psi
